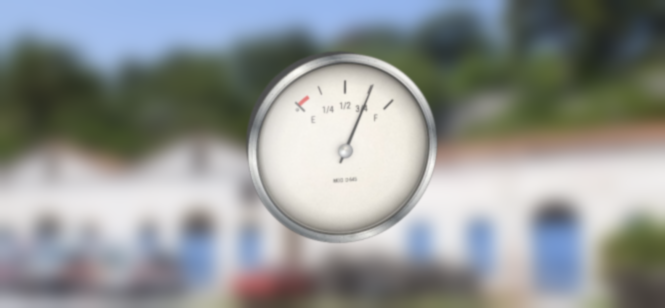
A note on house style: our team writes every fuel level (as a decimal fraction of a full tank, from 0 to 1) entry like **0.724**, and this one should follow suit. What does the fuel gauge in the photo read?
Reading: **0.75**
